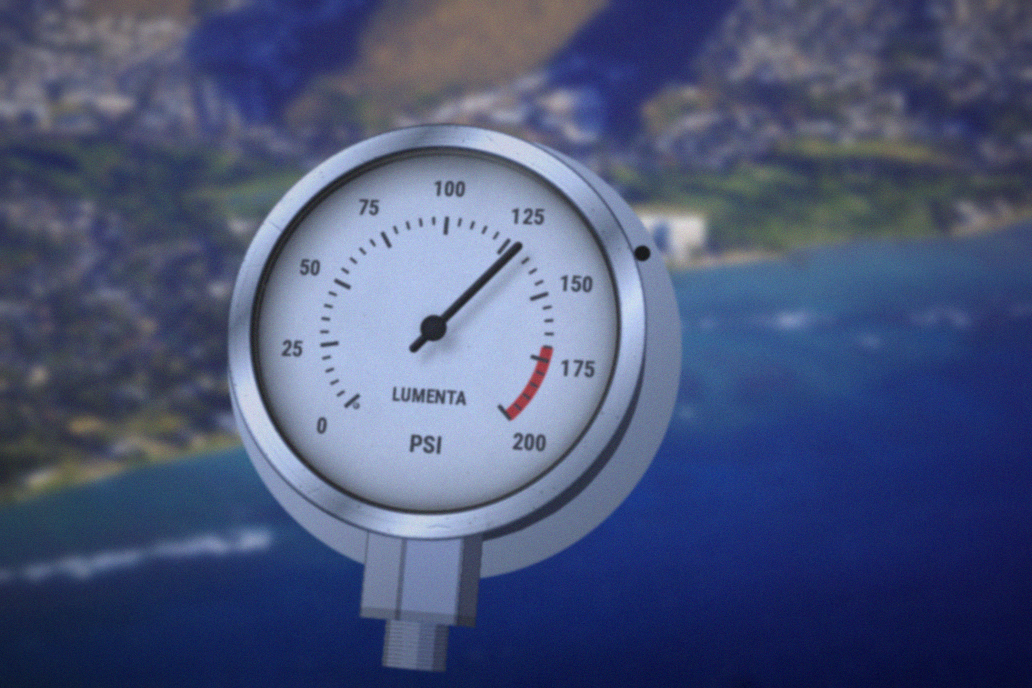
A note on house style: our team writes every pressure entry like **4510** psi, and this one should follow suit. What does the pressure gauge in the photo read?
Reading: **130** psi
